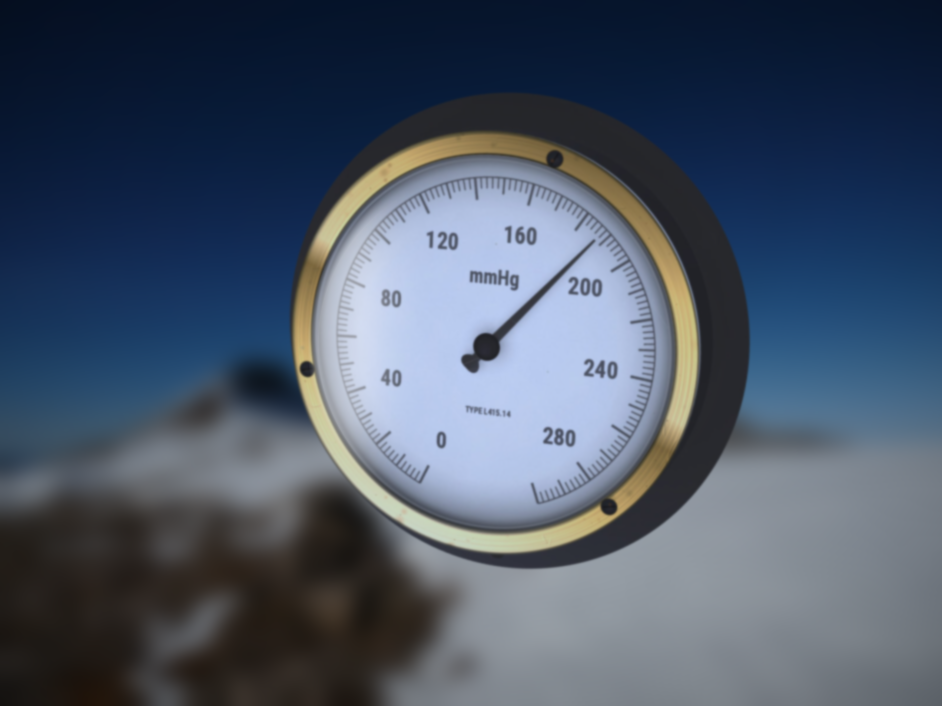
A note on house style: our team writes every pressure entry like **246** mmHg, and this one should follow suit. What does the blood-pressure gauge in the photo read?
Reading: **188** mmHg
